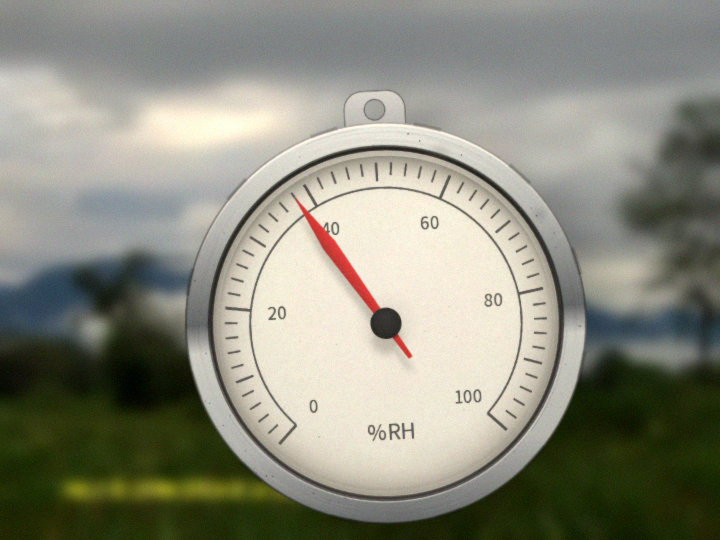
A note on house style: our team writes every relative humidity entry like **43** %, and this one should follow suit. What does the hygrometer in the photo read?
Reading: **38** %
